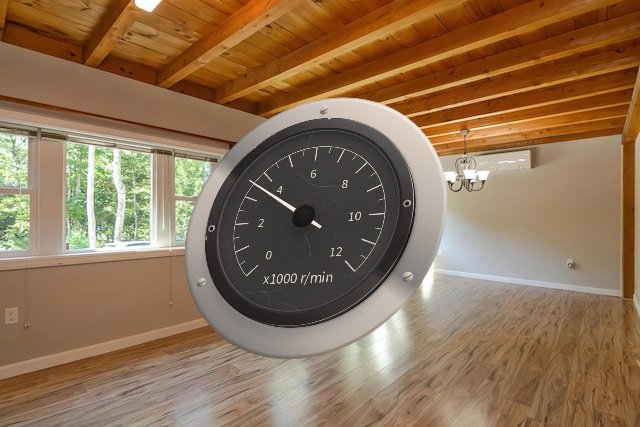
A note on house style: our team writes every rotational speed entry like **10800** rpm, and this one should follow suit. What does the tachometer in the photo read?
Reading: **3500** rpm
